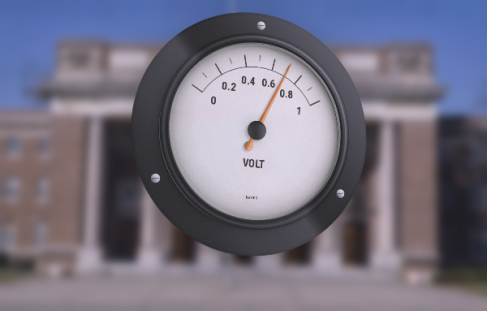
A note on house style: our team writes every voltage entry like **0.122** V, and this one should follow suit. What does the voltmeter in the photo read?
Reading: **0.7** V
